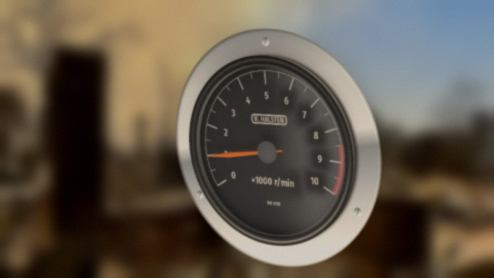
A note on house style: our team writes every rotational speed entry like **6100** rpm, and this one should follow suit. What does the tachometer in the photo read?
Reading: **1000** rpm
